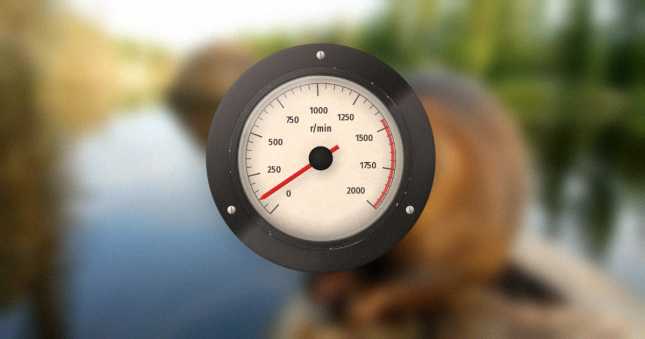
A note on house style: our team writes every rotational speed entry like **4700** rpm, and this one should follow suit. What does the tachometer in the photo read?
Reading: **100** rpm
